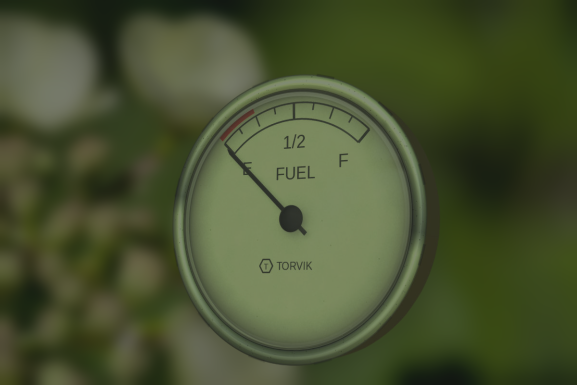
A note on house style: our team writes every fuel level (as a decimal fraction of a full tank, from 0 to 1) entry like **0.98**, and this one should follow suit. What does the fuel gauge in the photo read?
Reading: **0**
